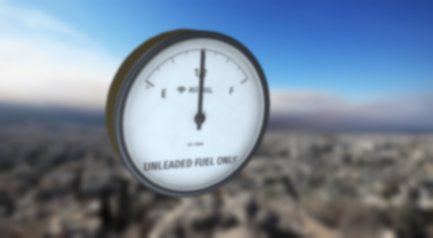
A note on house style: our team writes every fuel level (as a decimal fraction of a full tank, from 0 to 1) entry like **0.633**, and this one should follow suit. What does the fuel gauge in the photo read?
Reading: **0.5**
